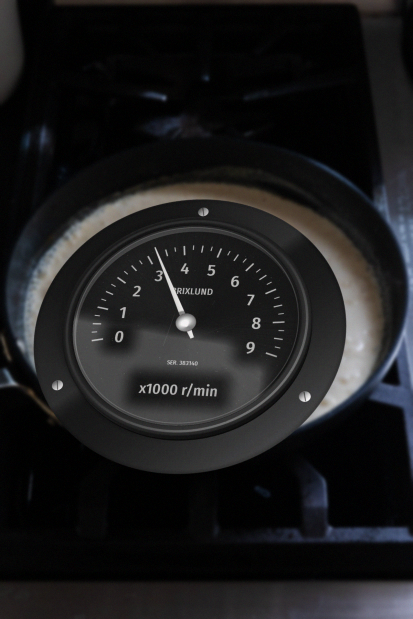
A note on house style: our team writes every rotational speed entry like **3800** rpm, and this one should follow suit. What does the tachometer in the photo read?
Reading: **3250** rpm
